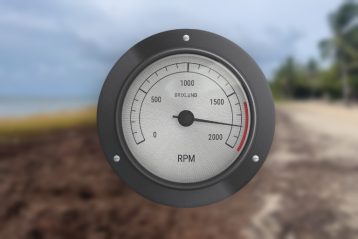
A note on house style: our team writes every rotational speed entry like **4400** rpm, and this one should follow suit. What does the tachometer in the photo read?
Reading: **1800** rpm
